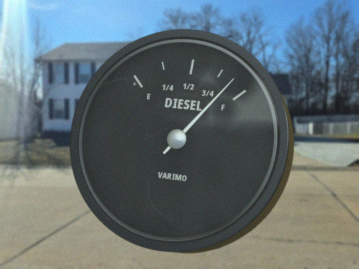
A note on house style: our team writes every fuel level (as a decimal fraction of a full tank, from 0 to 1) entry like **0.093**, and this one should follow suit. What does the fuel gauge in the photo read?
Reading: **0.875**
